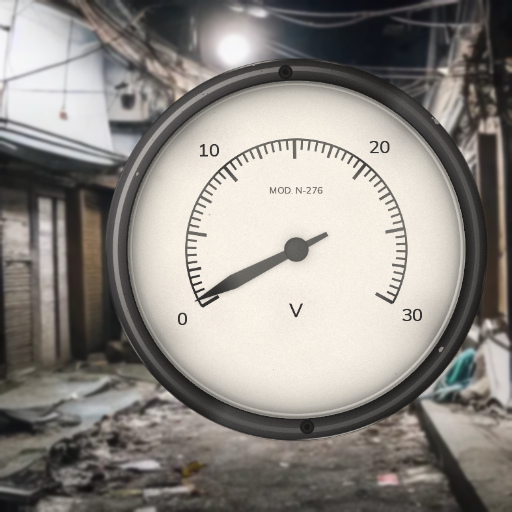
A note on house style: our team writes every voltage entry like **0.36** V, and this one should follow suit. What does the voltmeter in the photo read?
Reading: **0.5** V
